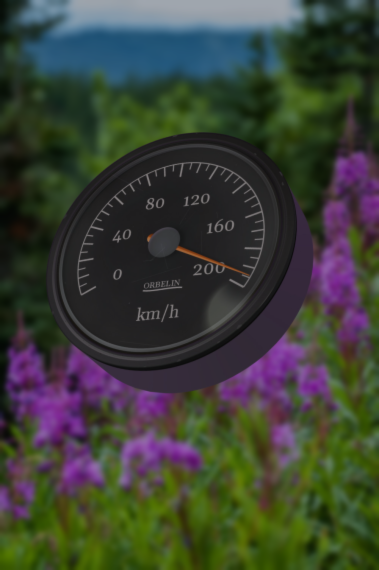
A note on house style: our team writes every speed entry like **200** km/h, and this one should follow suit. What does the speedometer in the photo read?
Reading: **195** km/h
